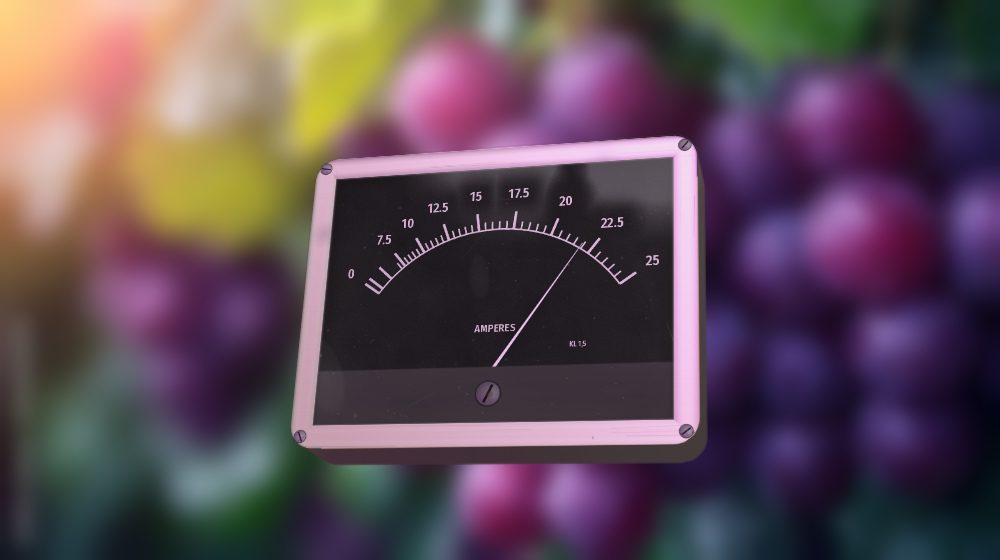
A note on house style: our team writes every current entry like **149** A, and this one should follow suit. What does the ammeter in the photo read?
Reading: **22** A
